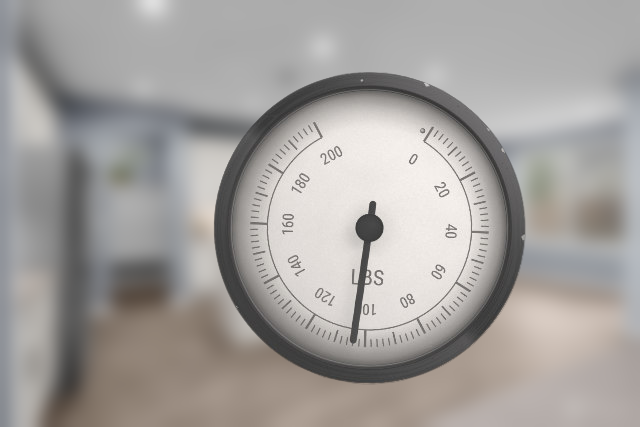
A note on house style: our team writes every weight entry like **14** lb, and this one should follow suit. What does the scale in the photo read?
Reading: **104** lb
